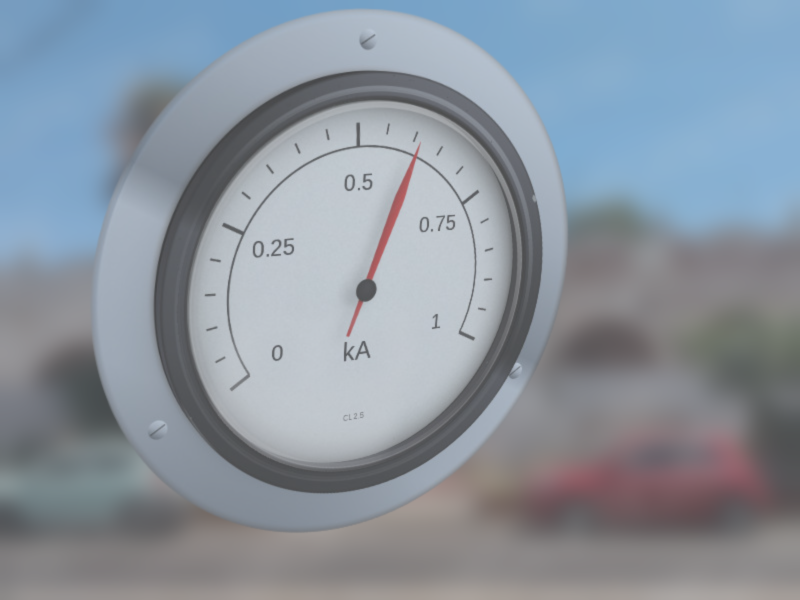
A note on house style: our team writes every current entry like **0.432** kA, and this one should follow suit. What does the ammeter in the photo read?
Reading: **0.6** kA
